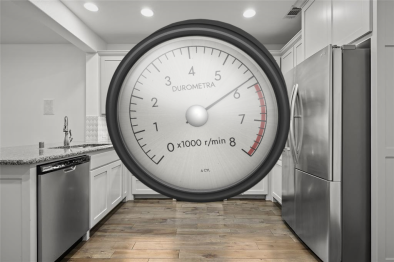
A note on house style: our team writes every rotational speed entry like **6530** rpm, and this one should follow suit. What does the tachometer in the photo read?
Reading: **5800** rpm
